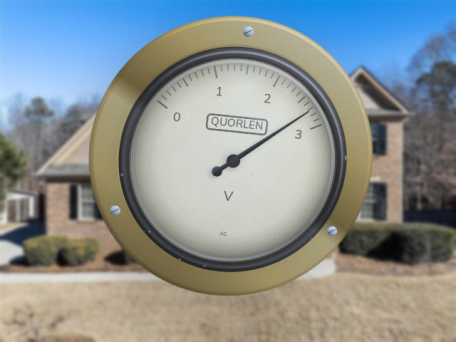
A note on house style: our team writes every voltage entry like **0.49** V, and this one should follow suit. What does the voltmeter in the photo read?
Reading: **2.7** V
